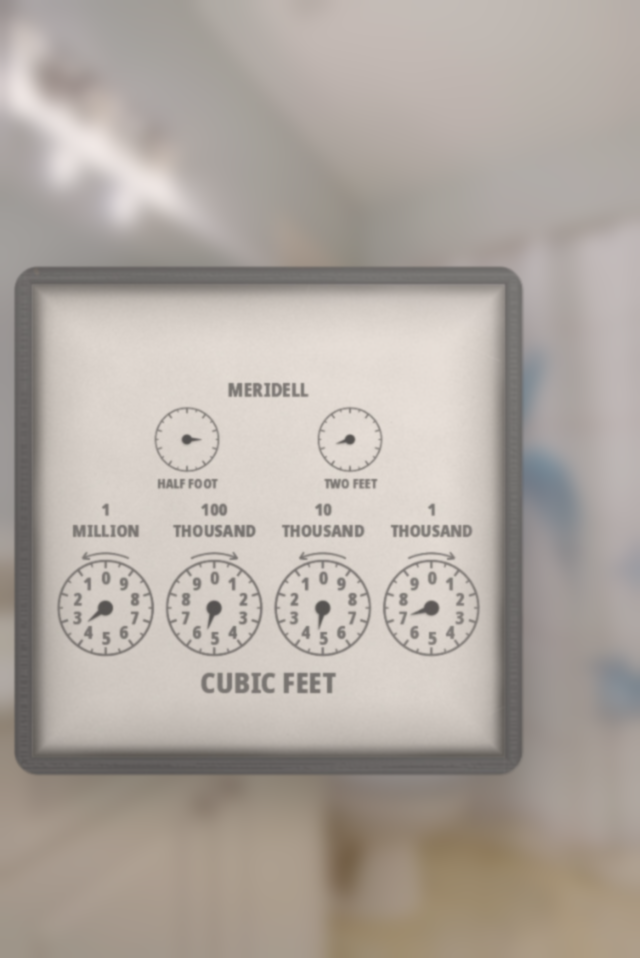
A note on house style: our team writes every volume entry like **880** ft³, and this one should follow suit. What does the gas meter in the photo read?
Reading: **354700** ft³
